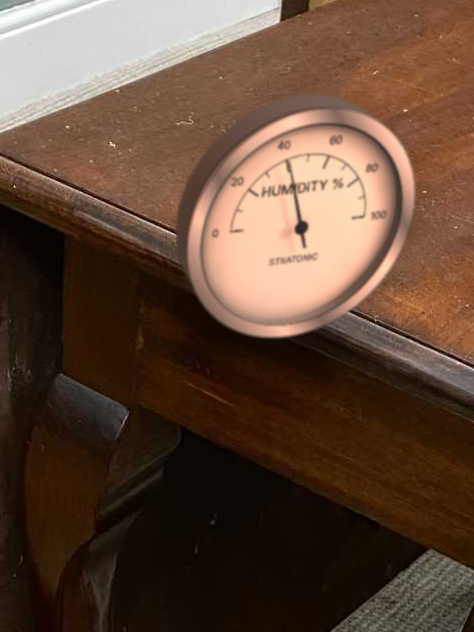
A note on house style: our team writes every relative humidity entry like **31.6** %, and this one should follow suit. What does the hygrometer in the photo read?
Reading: **40** %
